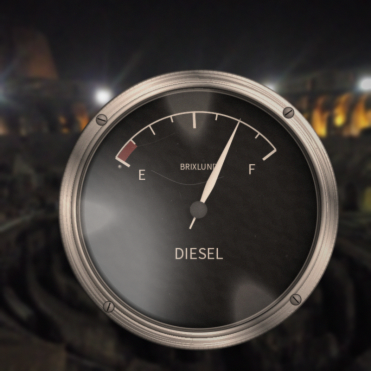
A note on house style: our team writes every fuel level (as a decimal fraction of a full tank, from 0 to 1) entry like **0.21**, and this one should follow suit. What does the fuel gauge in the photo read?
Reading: **0.75**
